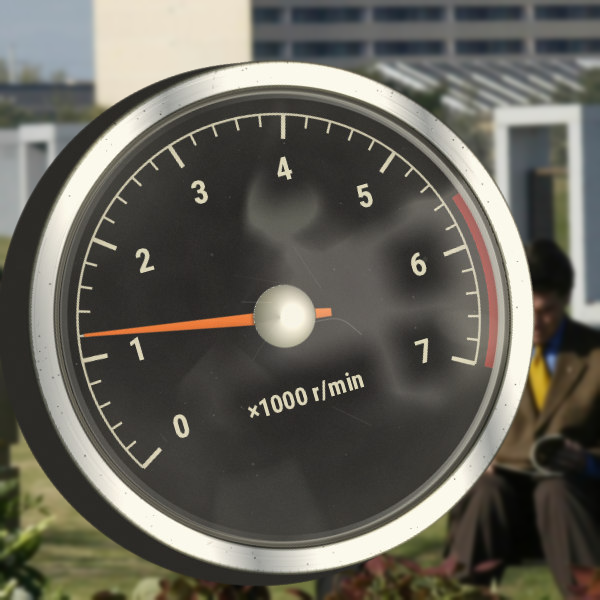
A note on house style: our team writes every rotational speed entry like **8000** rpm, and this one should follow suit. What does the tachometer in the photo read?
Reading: **1200** rpm
